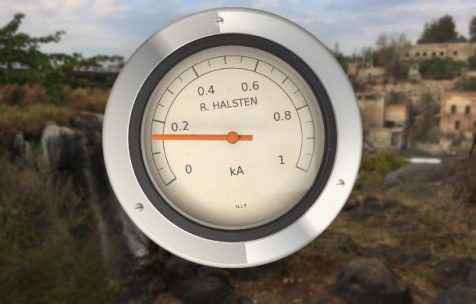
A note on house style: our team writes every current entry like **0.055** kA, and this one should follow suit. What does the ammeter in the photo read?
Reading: **0.15** kA
